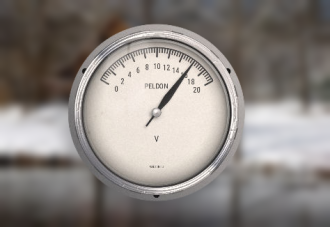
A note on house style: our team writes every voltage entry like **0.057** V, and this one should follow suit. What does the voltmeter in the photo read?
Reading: **16** V
